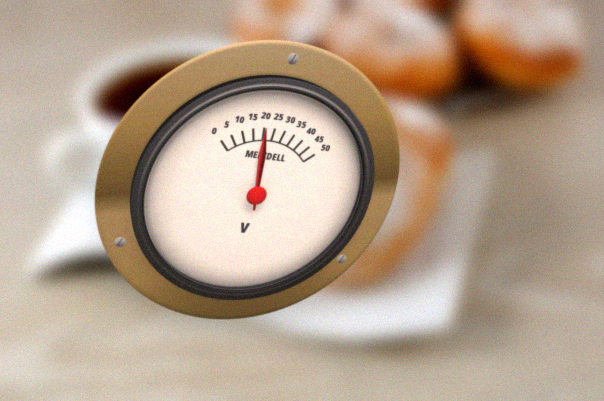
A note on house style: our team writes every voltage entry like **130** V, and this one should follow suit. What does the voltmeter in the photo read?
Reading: **20** V
